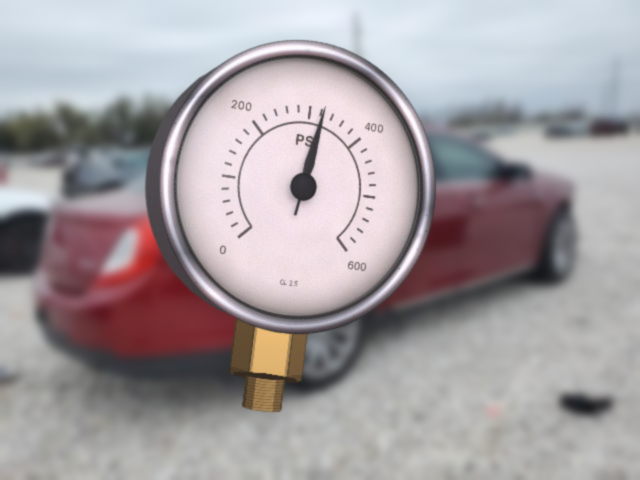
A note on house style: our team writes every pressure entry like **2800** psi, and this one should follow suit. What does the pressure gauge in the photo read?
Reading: **320** psi
